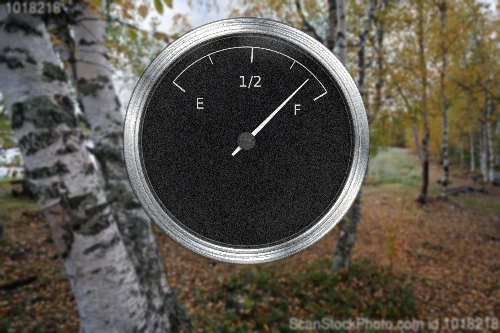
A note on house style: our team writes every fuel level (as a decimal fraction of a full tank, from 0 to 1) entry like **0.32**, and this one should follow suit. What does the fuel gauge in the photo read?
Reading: **0.875**
